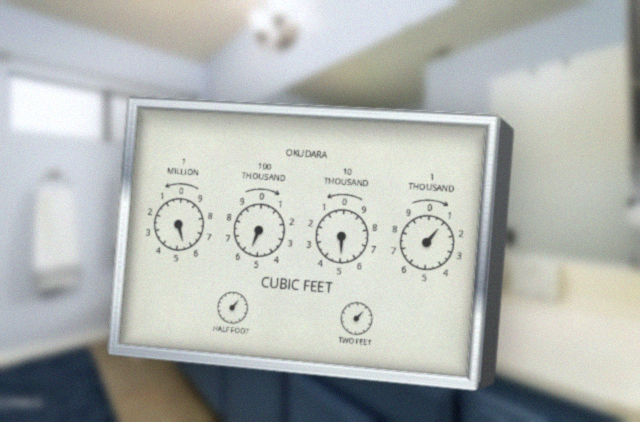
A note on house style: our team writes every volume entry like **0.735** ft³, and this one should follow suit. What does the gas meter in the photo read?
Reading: **555100** ft³
